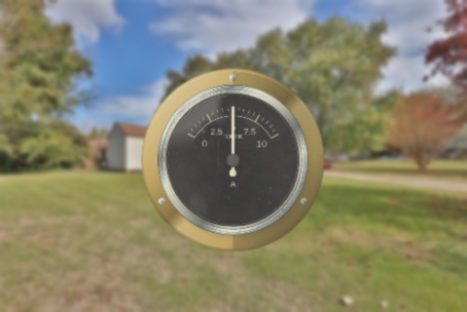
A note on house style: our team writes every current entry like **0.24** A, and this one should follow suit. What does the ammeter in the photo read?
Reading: **5** A
